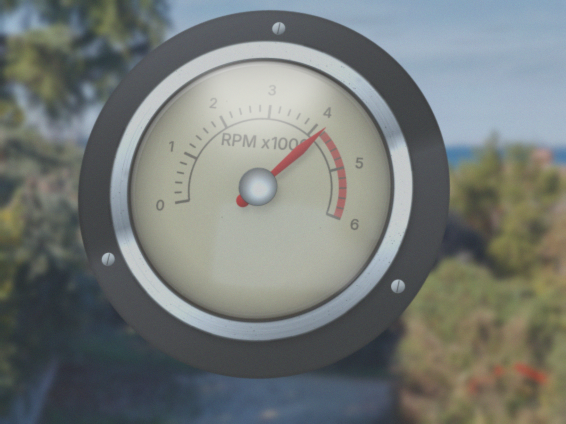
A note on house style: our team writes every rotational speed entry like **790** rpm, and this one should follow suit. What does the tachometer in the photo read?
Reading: **4200** rpm
